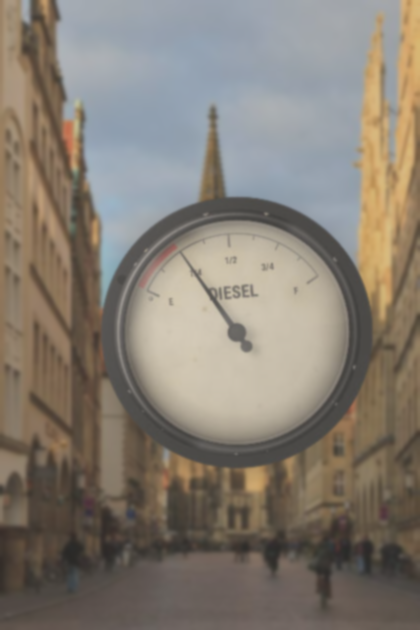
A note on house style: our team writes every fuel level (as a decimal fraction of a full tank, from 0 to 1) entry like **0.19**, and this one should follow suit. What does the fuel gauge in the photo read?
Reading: **0.25**
